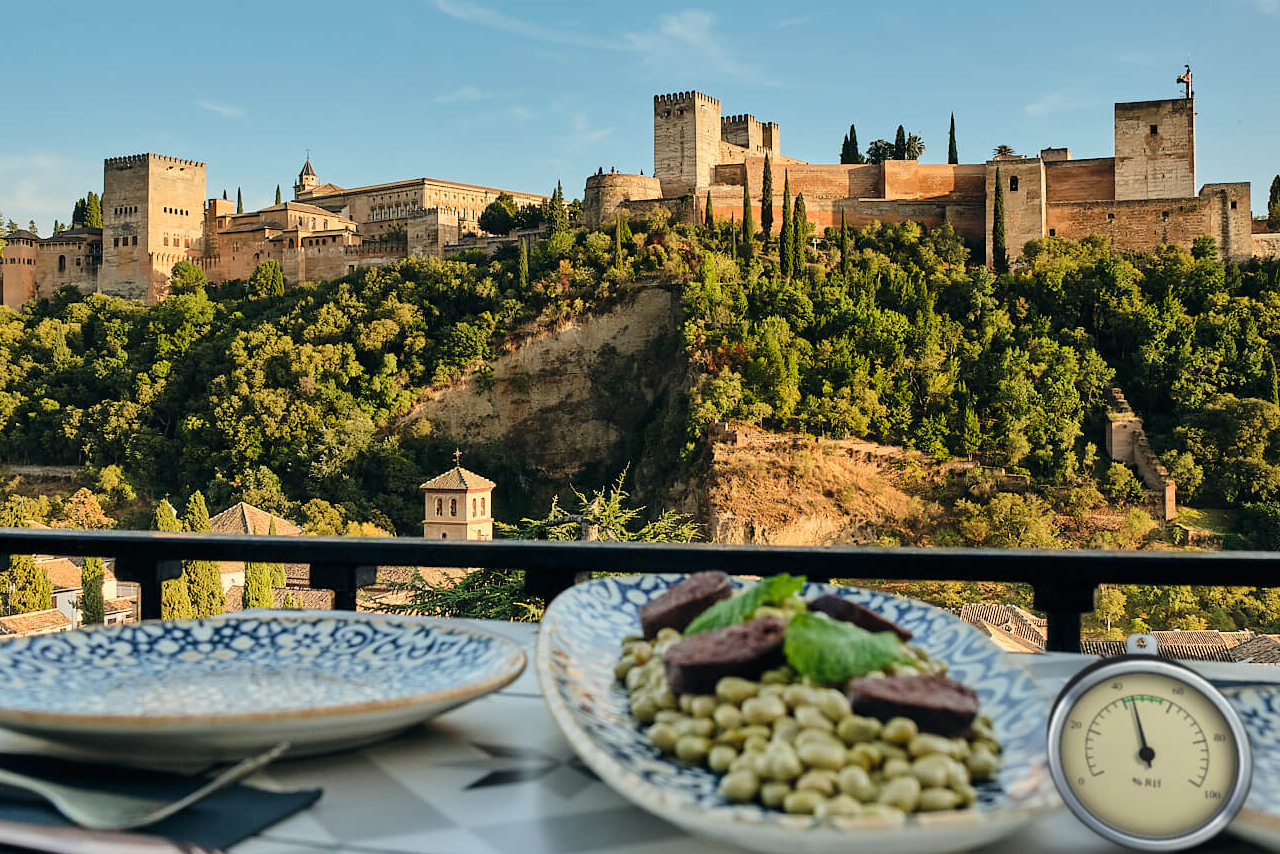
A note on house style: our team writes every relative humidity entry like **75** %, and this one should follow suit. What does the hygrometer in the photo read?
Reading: **44** %
